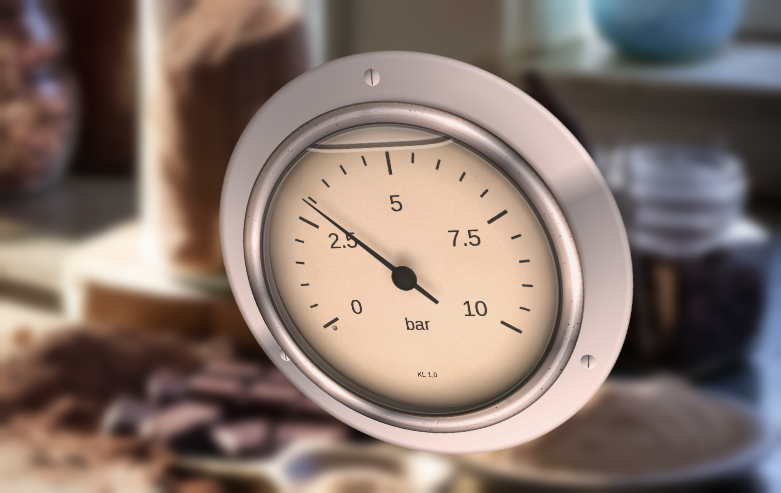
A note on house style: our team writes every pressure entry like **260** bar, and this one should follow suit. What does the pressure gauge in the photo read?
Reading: **3** bar
